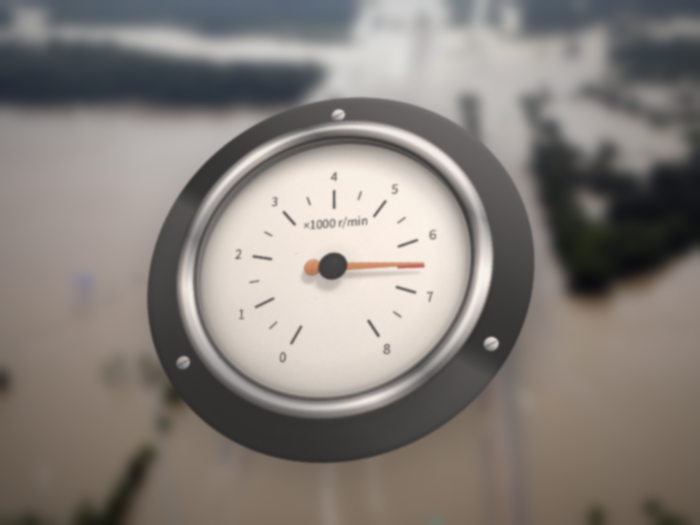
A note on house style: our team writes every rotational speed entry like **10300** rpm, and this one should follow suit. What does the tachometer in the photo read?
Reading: **6500** rpm
